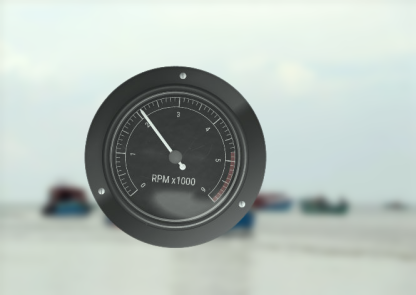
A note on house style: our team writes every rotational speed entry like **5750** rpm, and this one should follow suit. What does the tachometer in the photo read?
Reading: **2100** rpm
